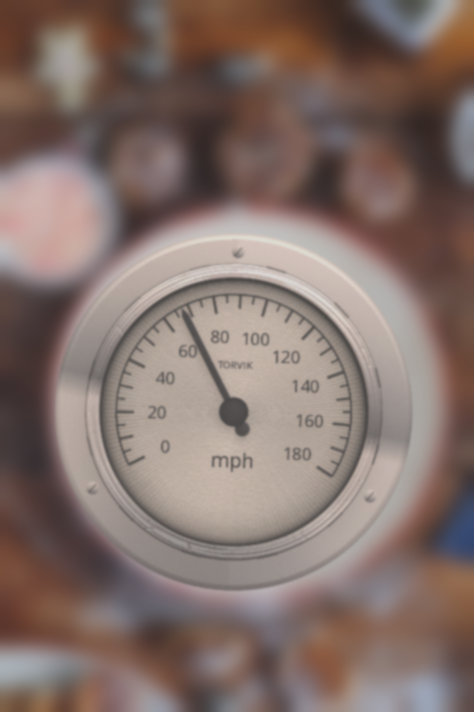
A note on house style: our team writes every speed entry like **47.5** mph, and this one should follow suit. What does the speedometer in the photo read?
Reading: **67.5** mph
